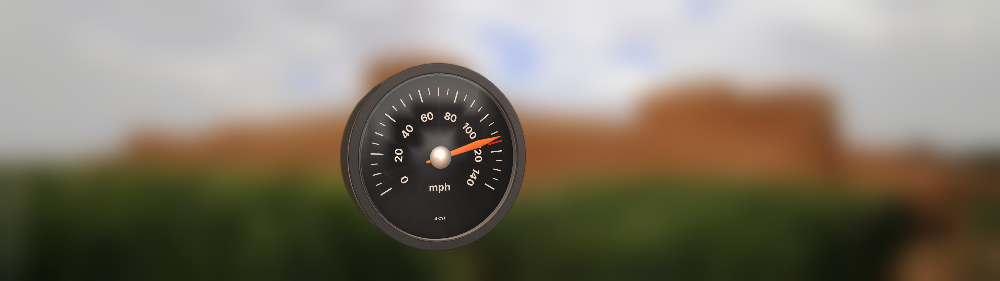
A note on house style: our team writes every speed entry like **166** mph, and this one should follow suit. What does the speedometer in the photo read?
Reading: **112.5** mph
